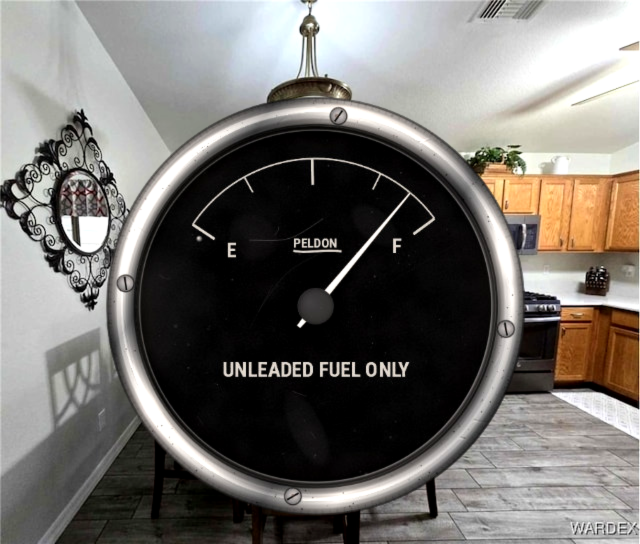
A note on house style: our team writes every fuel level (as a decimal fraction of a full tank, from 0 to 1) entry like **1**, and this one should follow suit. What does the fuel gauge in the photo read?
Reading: **0.875**
